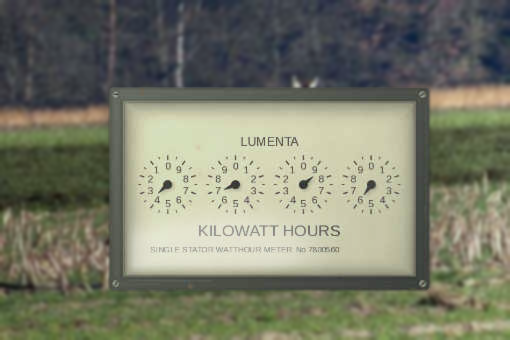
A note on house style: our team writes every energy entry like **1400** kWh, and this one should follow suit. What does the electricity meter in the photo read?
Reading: **3686** kWh
